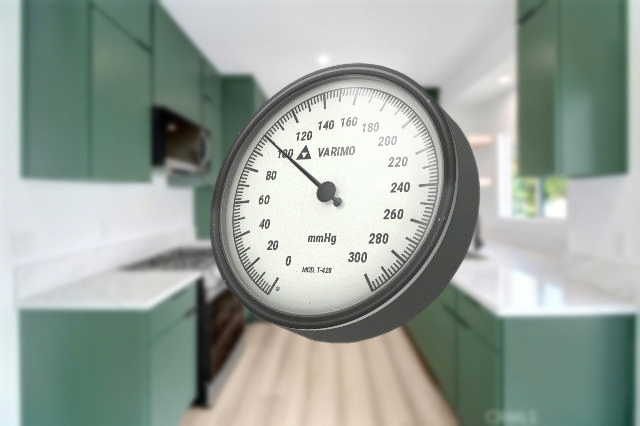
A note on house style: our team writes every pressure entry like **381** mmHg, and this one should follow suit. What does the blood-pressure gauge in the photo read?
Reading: **100** mmHg
